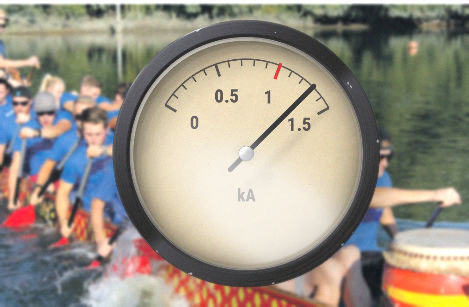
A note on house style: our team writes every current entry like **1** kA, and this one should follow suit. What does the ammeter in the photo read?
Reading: **1.3** kA
